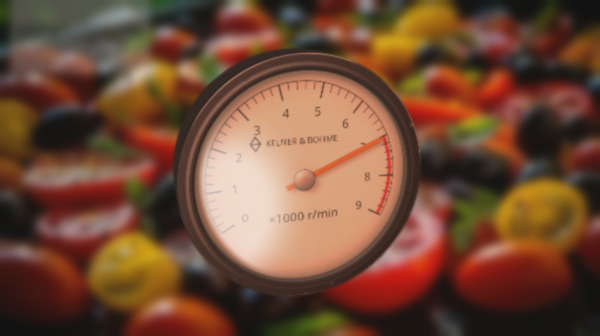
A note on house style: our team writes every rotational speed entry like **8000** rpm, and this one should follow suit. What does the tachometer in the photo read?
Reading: **7000** rpm
